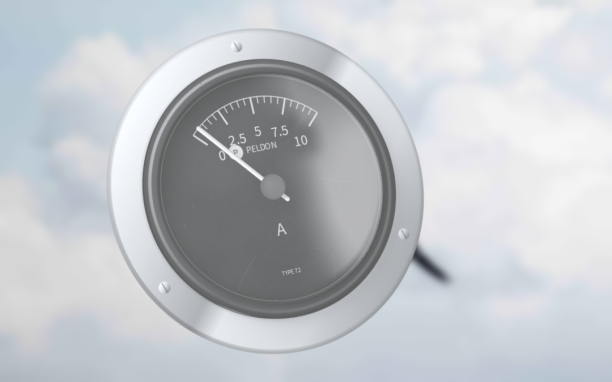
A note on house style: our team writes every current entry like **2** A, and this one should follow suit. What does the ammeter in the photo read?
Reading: **0.5** A
